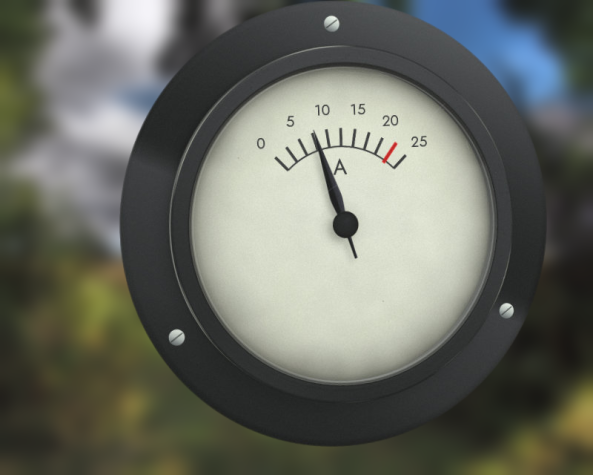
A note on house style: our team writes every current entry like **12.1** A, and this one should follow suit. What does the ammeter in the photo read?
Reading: **7.5** A
